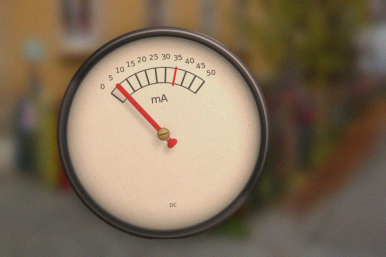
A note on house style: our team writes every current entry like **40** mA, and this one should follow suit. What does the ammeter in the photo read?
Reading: **5** mA
